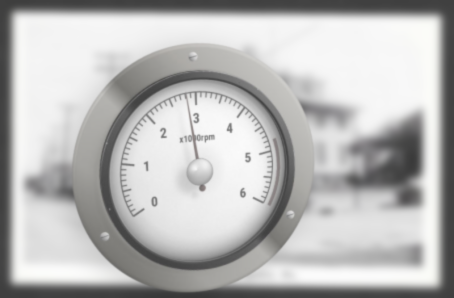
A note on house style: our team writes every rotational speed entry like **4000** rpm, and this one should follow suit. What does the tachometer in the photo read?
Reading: **2800** rpm
